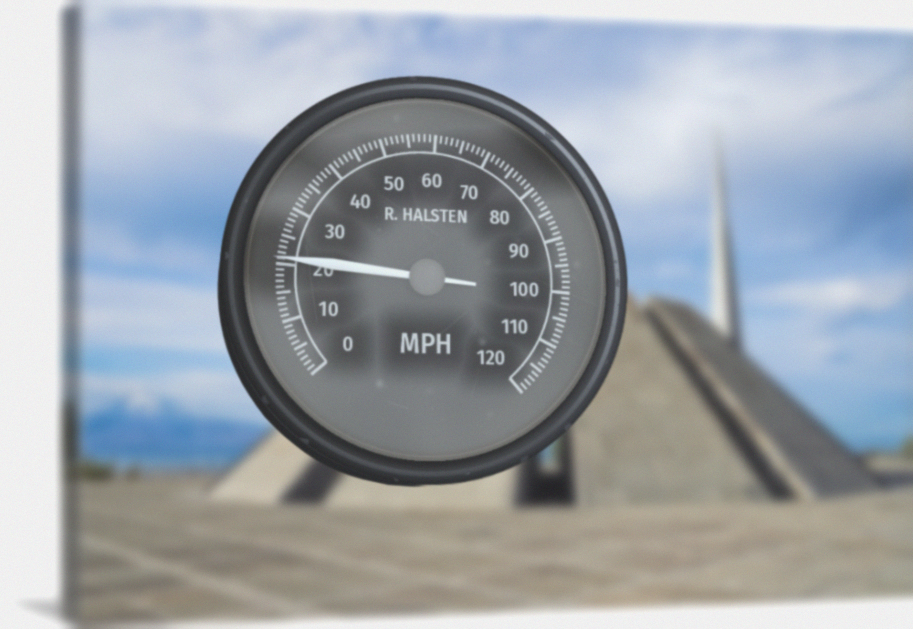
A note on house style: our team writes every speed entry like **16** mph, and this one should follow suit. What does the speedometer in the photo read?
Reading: **21** mph
